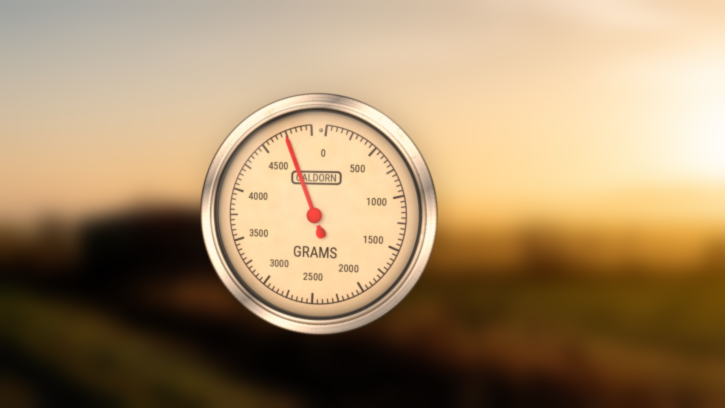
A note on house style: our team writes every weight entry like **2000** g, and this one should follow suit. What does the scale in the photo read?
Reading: **4750** g
